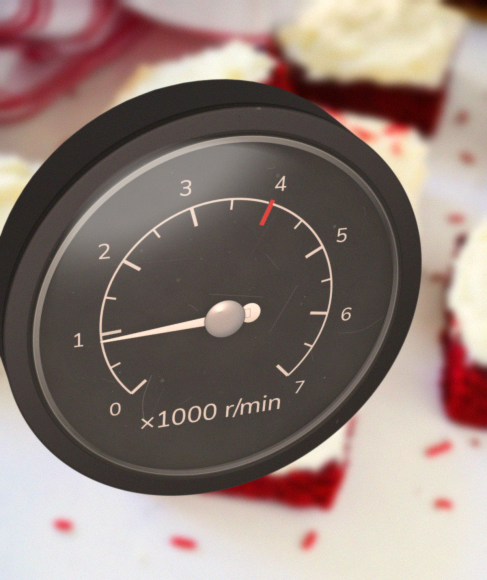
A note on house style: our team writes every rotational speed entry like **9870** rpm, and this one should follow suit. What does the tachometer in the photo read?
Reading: **1000** rpm
